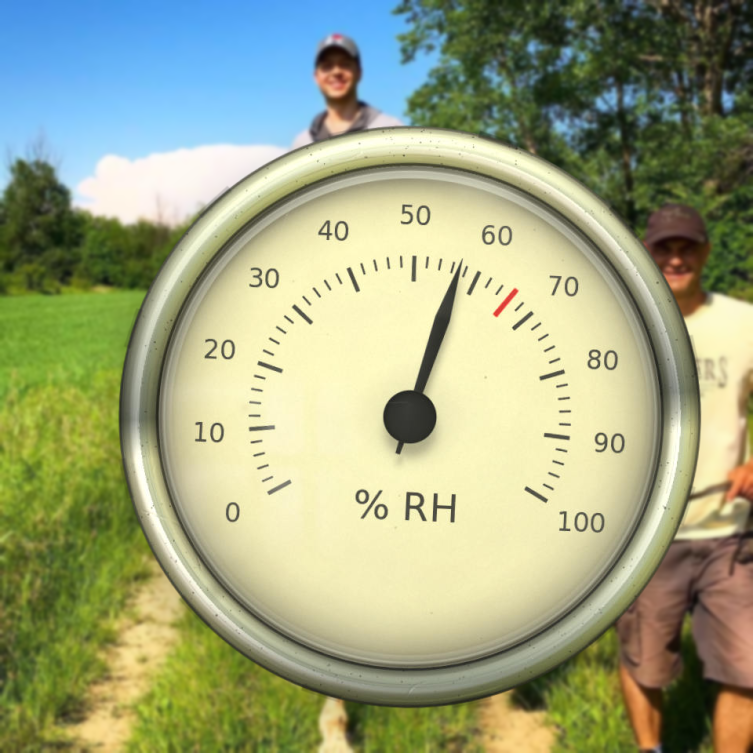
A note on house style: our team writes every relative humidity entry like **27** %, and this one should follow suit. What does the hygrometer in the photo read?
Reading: **57** %
